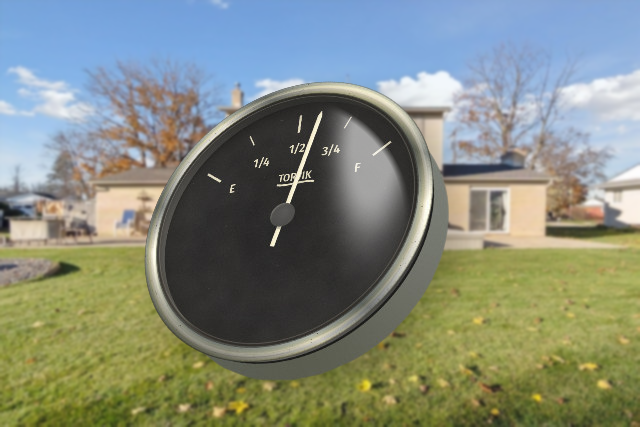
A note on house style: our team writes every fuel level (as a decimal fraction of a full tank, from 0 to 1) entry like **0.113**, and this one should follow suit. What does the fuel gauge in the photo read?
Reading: **0.625**
